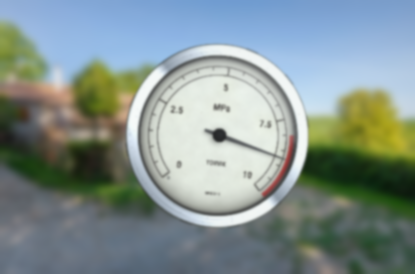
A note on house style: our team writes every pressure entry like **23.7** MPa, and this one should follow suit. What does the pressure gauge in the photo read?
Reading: **8.75** MPa
